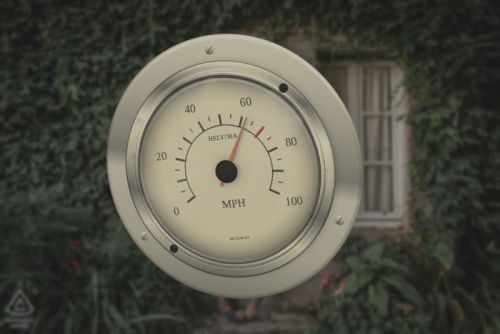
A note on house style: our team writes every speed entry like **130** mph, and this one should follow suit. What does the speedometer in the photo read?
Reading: **62.5** mph
